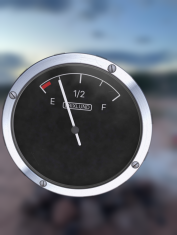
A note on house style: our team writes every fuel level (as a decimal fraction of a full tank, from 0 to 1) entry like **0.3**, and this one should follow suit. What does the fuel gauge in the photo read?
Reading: **0.25**
